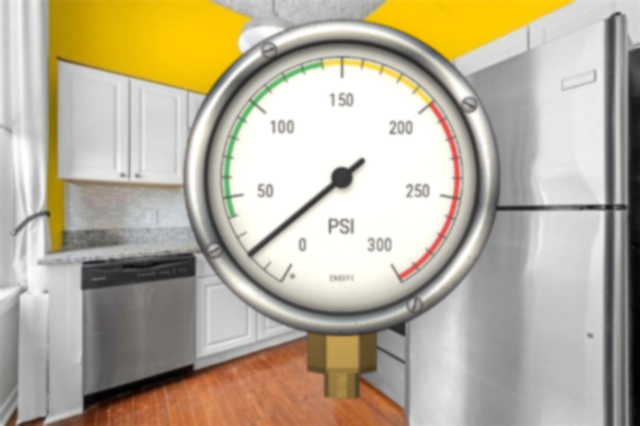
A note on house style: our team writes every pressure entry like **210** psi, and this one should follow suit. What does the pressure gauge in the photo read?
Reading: **20** psi
